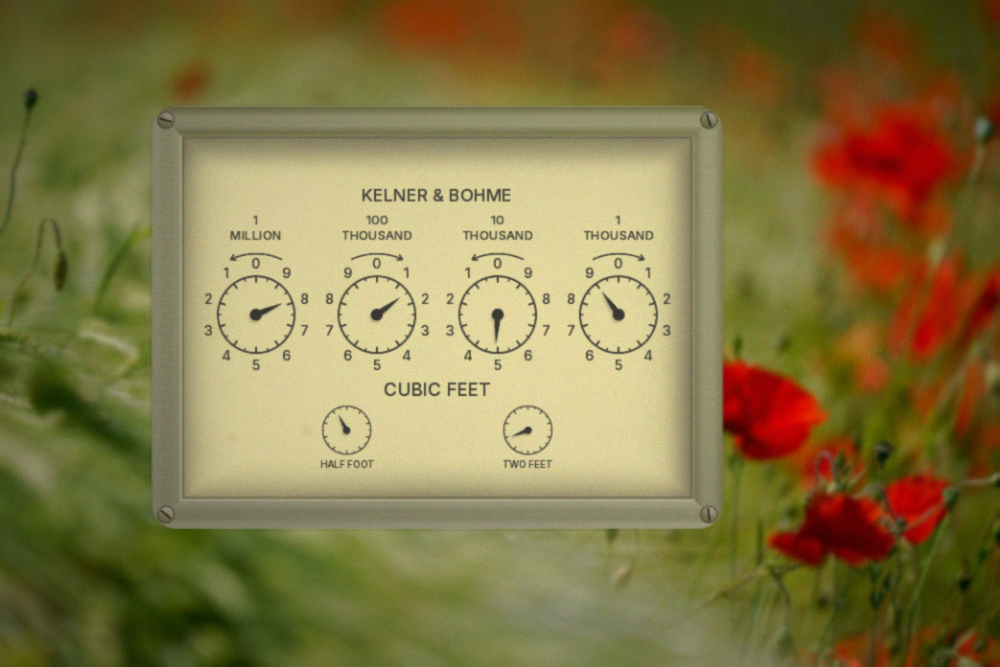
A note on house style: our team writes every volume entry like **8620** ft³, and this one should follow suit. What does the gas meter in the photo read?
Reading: **814900** ft³
